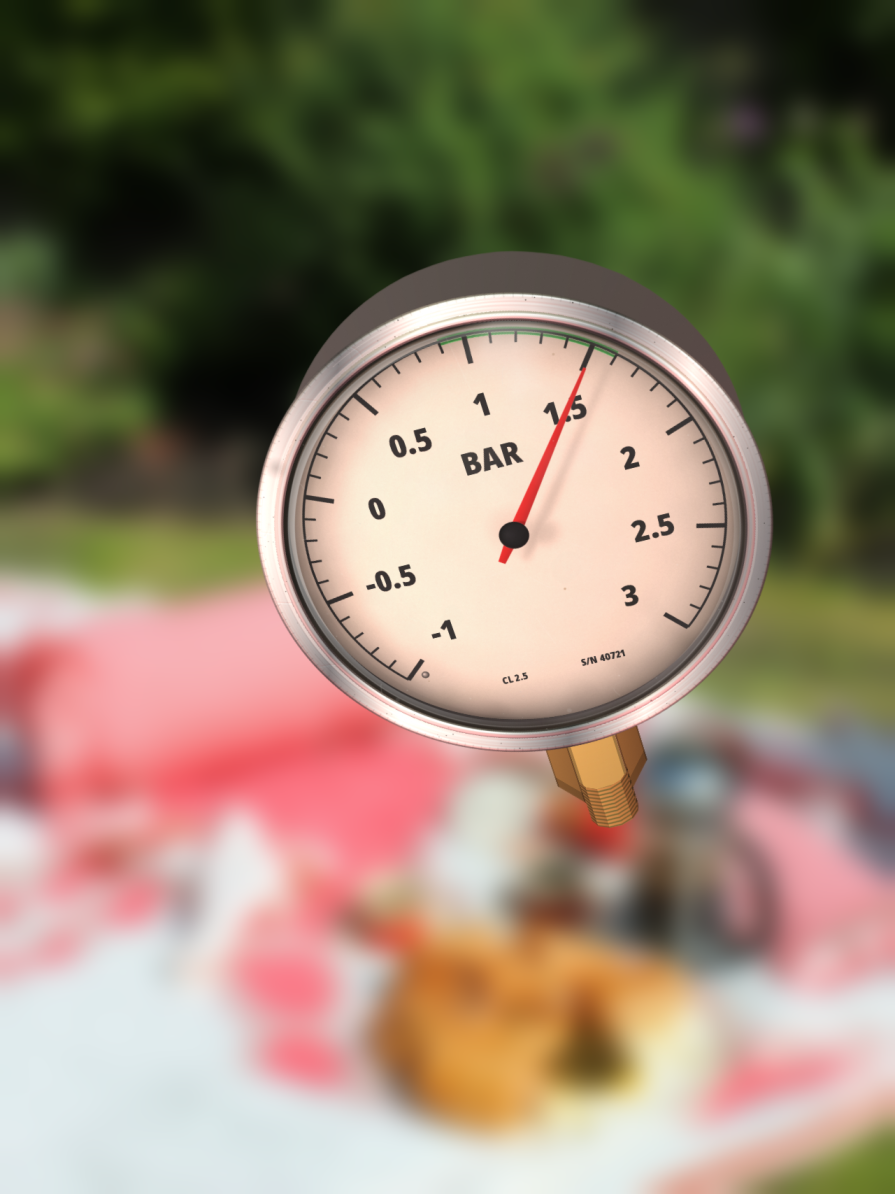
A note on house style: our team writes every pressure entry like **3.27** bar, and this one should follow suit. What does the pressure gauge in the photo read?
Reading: **1.5** bar
